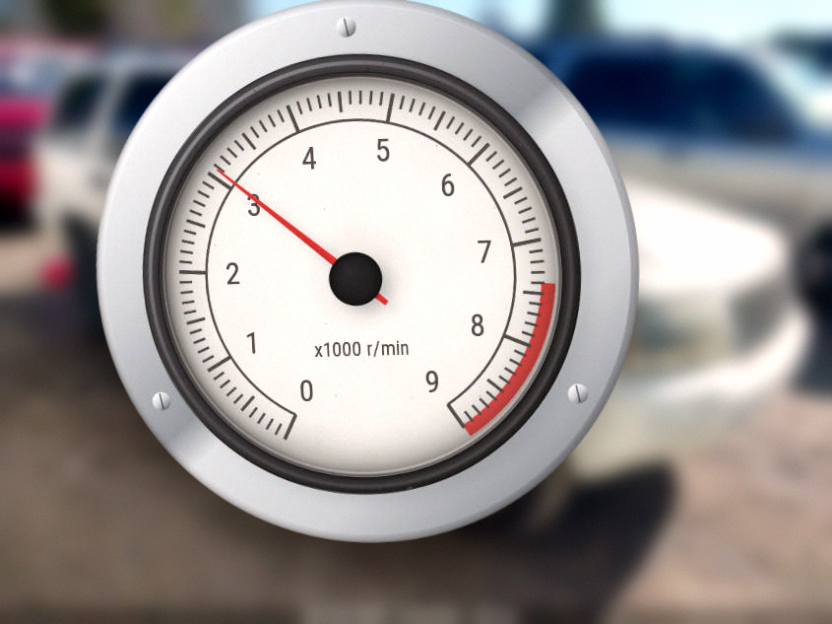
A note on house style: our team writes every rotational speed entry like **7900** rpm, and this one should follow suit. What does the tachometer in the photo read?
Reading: **3100** rpm
